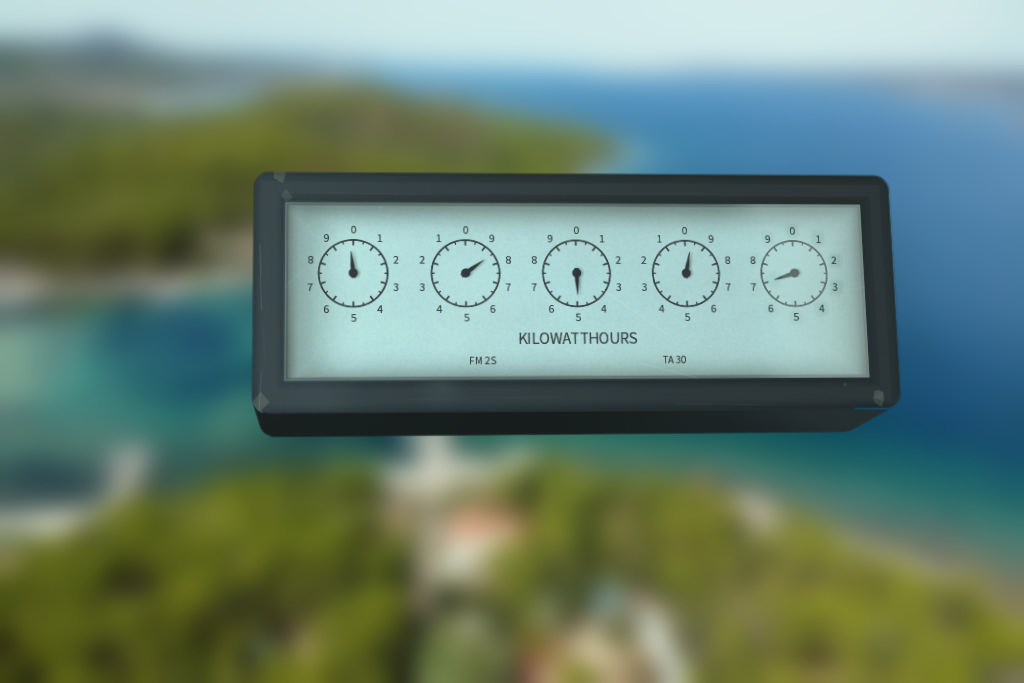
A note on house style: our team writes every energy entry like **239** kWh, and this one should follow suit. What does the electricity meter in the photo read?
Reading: **98497** kWh
